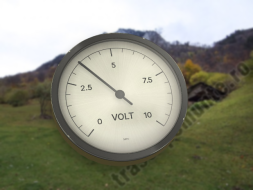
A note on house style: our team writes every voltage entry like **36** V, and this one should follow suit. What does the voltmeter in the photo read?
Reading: **3.5** V
